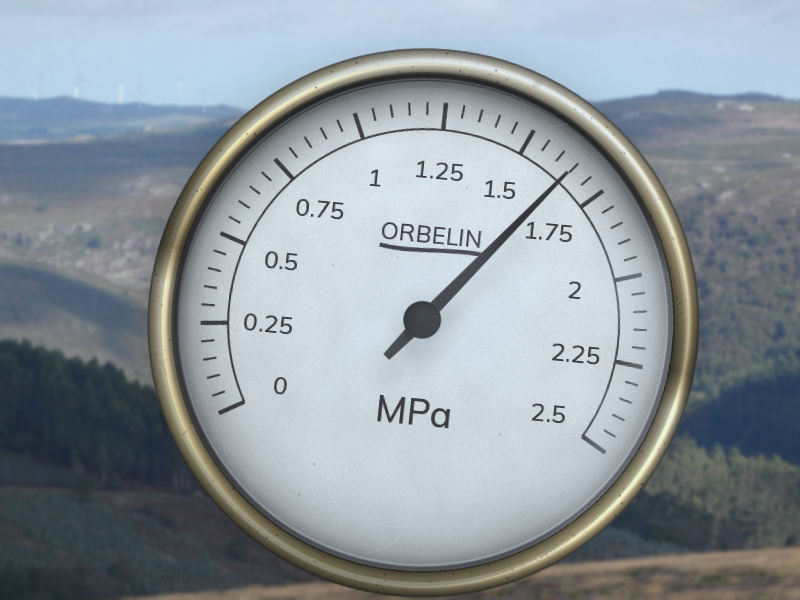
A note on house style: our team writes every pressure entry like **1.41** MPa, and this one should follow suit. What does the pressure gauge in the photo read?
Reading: **1.65** MPa
